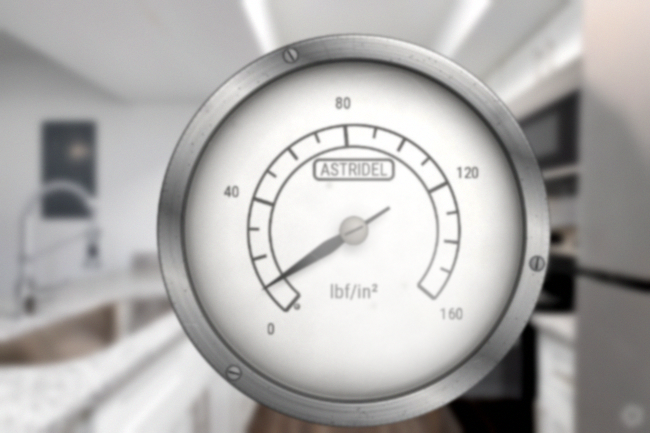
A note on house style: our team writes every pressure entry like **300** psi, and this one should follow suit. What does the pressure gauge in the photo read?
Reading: **10** psi
